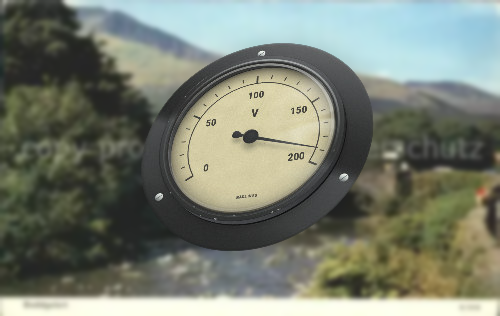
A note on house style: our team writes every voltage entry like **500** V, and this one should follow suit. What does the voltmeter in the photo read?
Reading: **190** V
